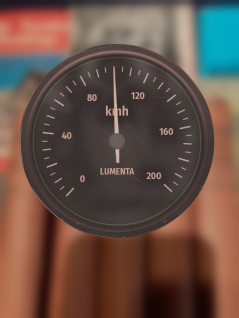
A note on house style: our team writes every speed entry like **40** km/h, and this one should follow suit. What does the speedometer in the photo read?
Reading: **100** km/h
